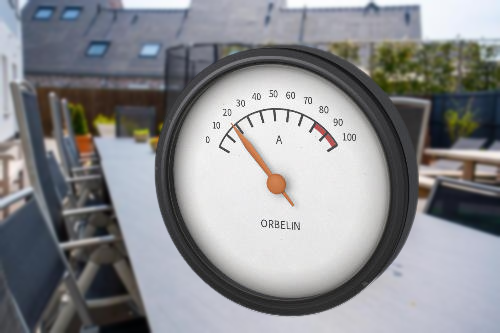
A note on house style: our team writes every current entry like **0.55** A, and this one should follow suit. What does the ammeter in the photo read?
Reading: **20** A
